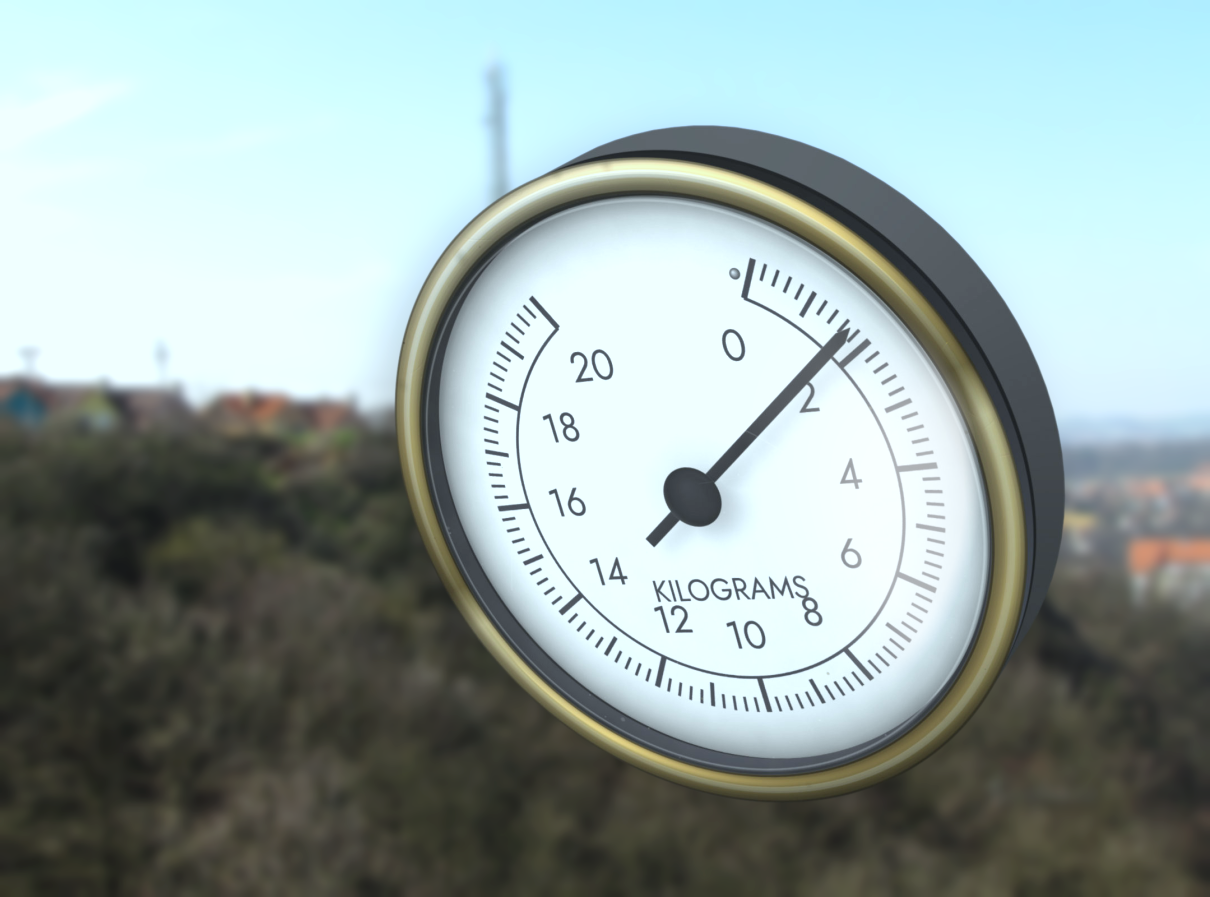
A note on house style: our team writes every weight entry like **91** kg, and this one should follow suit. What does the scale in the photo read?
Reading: **1.7** kg
